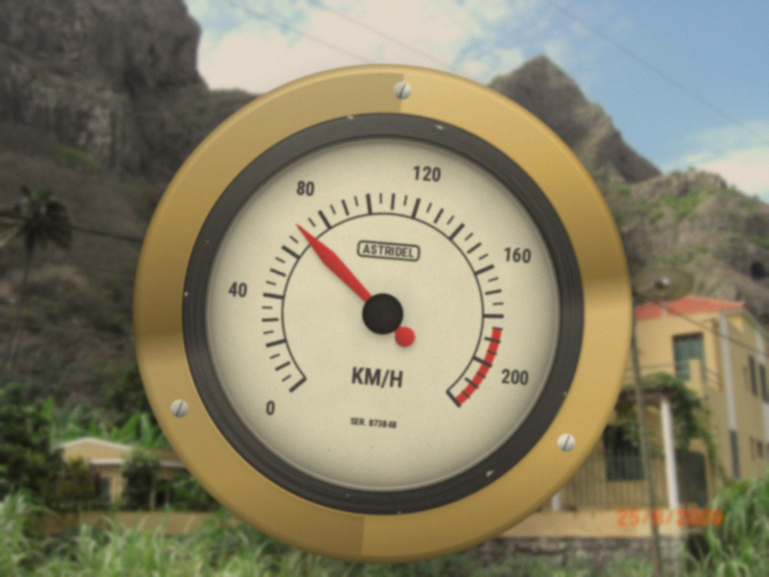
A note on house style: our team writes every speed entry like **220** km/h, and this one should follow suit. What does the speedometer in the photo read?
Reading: **70** km/h
